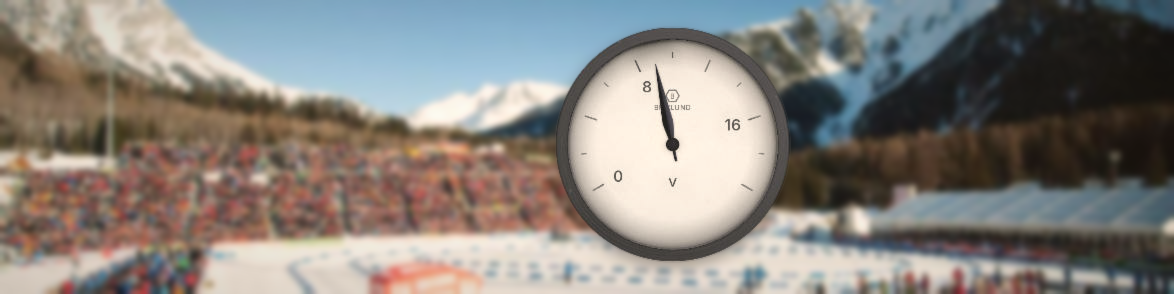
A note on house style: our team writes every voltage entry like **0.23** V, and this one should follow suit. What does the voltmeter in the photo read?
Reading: **9** V
